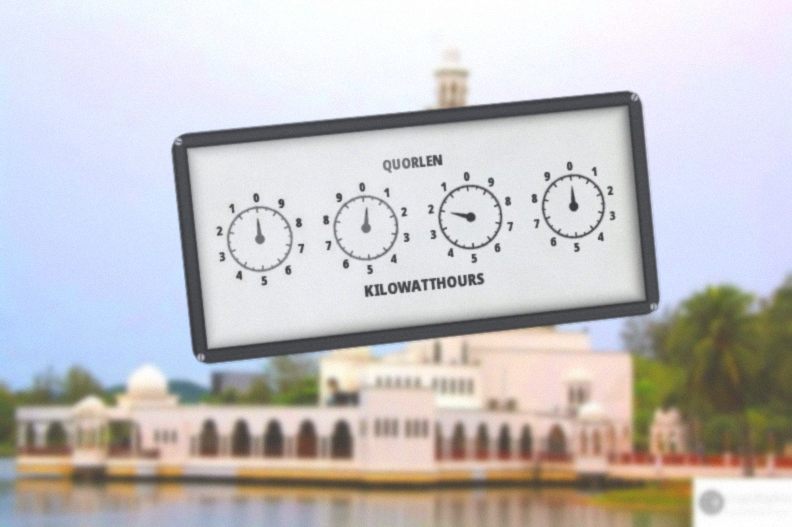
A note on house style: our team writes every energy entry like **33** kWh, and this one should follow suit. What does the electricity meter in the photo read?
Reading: **20** kWh
